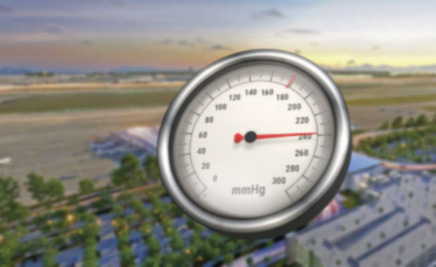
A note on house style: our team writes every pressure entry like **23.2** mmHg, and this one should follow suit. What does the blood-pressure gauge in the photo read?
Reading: **240** mmHg
